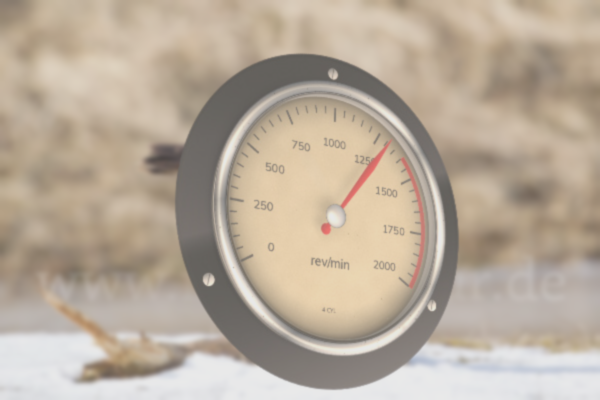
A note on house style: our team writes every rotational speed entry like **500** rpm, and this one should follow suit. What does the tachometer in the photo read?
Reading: **1300** rpm
